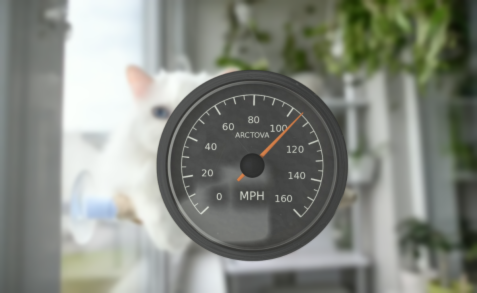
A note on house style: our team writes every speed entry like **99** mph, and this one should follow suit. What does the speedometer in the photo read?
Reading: **105** mph
